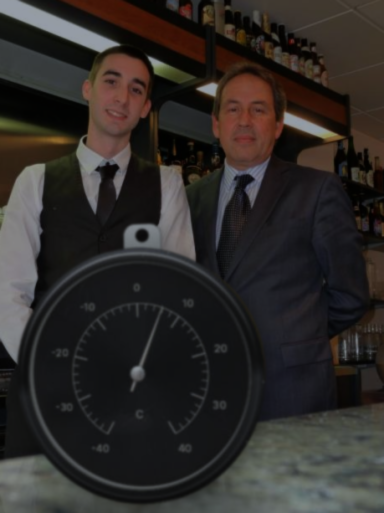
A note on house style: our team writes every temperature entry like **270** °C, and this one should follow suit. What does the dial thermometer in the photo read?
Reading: **6** °C
